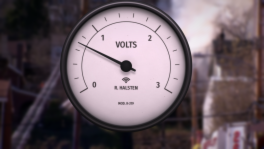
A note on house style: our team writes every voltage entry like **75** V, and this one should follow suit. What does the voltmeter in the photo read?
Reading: **0.7** V
